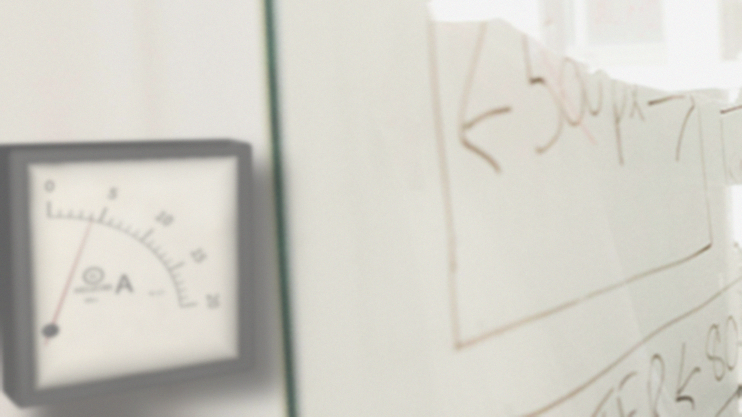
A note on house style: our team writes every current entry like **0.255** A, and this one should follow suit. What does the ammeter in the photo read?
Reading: **4** A
